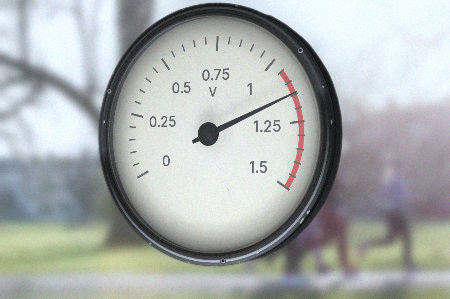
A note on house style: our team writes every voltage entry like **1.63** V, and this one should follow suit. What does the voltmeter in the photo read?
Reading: **1.15** V
